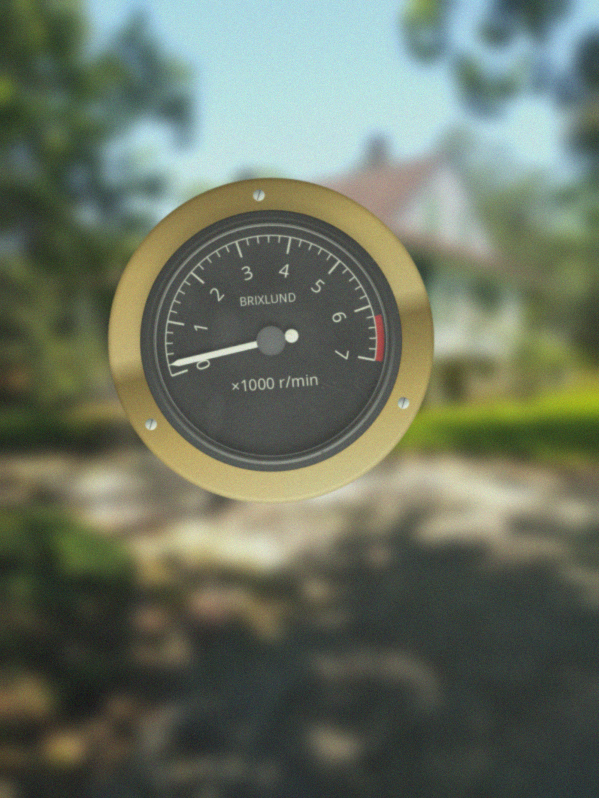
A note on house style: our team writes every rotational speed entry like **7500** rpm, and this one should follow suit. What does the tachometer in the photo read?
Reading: **200** rpm
